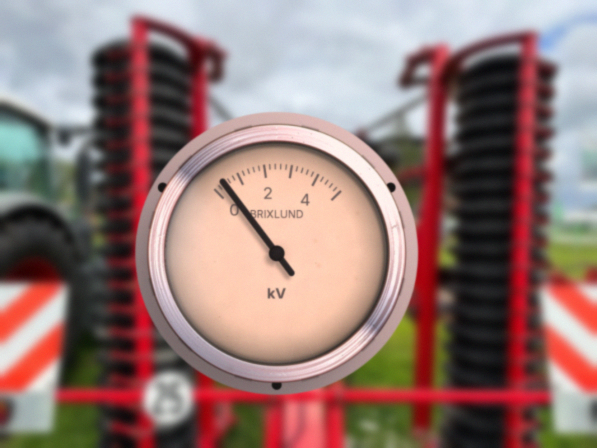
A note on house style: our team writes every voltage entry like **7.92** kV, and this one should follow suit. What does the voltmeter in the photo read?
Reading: **0.4** kV
